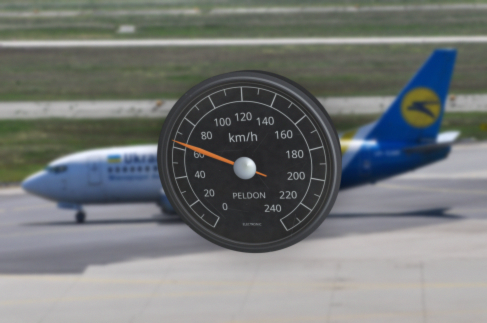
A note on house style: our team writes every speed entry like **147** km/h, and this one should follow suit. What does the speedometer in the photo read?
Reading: **65** km/h
